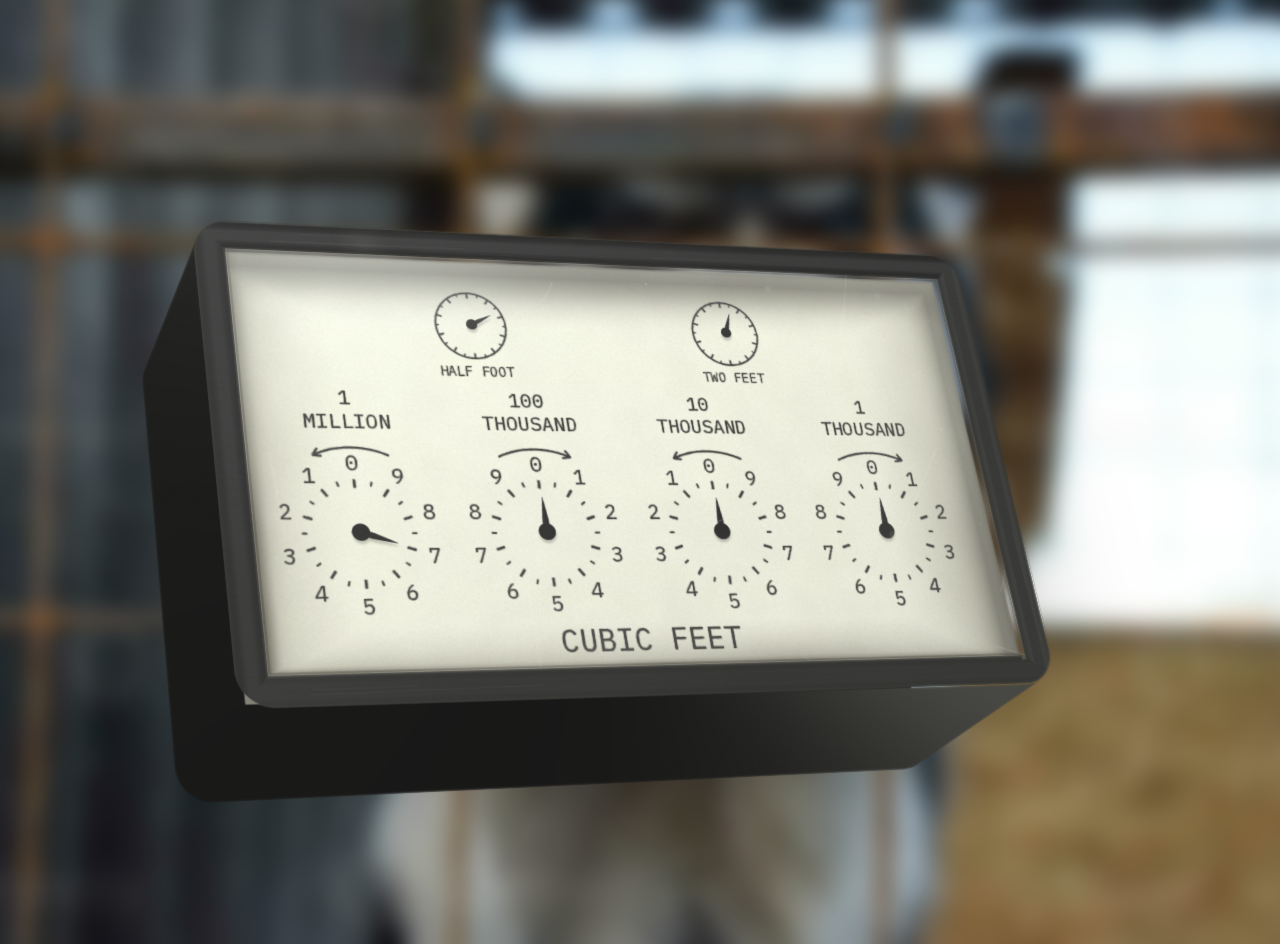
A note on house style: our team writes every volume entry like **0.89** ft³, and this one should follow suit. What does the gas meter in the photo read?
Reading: **700000** ft³
